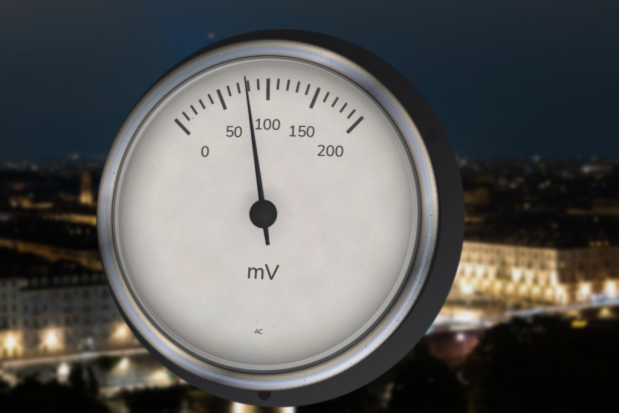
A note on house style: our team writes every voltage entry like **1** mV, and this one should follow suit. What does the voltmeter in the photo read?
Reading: **80** mV
